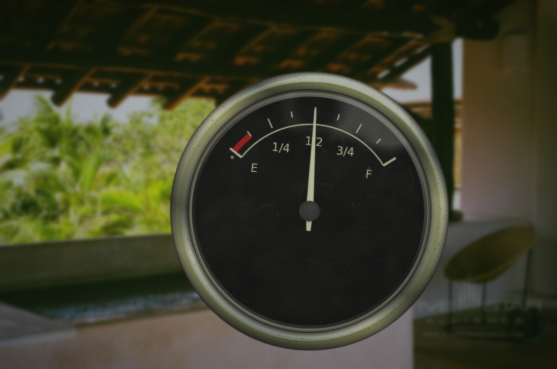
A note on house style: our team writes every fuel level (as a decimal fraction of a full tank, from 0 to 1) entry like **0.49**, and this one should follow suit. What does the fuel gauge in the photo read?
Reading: **0.5**
